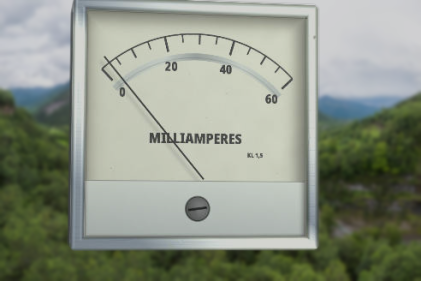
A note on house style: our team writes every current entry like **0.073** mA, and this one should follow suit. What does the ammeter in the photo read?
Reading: **2.5** mA
